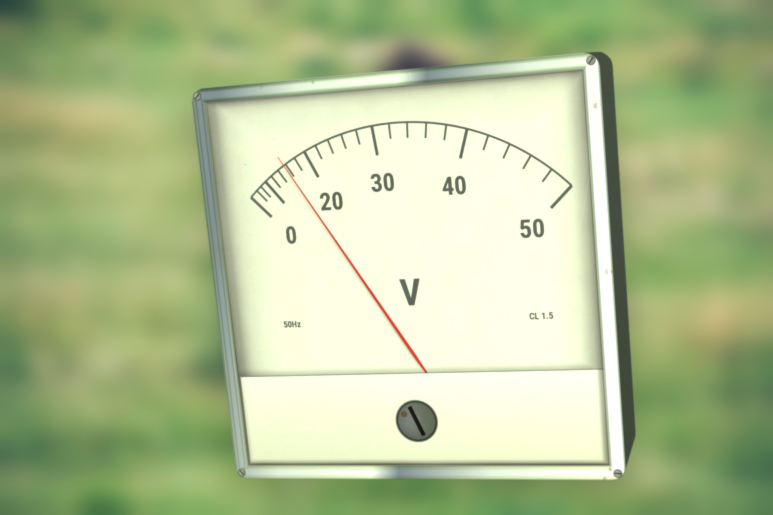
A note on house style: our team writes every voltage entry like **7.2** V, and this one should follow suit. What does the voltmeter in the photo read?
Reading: **16** V
